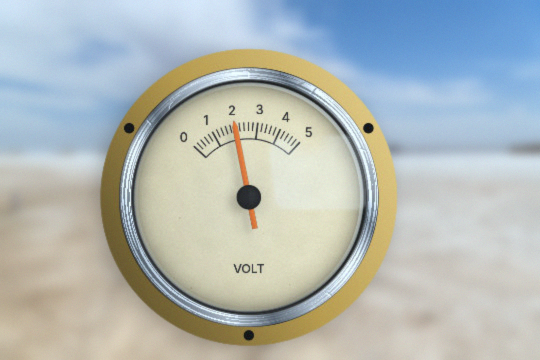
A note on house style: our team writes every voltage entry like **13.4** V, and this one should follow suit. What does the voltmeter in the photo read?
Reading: **2** V
